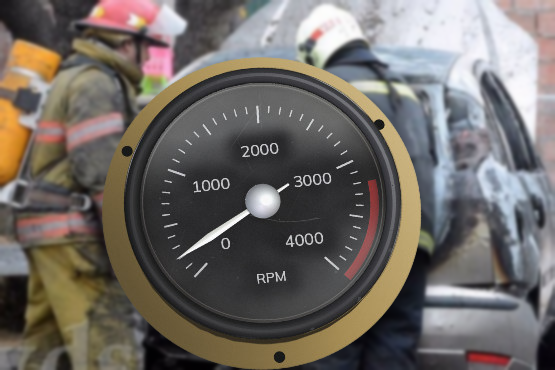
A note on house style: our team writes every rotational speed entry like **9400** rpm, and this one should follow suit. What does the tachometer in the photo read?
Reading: **200** rpm
